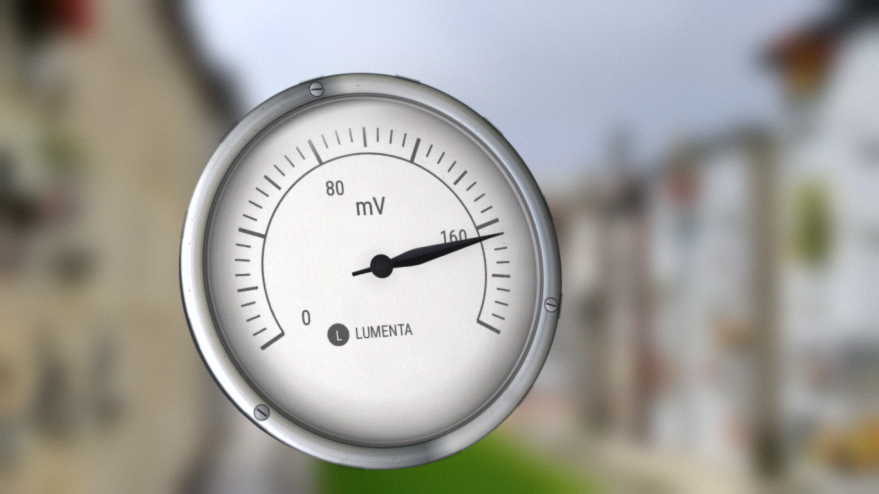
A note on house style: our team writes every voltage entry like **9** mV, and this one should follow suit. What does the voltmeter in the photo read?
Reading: **165** mV
